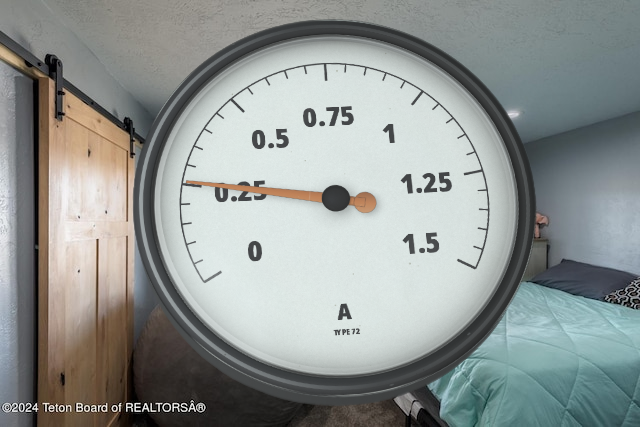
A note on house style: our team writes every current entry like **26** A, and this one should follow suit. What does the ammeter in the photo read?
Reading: **0.25** A
